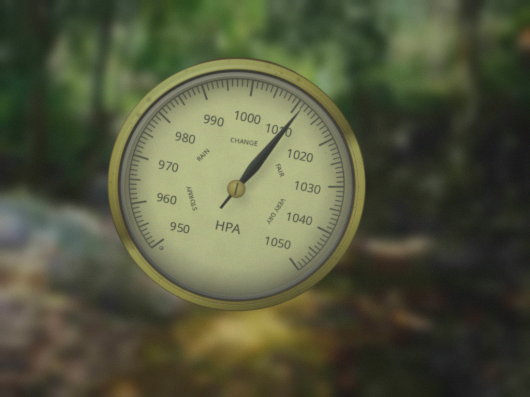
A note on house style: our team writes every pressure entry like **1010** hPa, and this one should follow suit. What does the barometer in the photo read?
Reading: **1011** hPa
